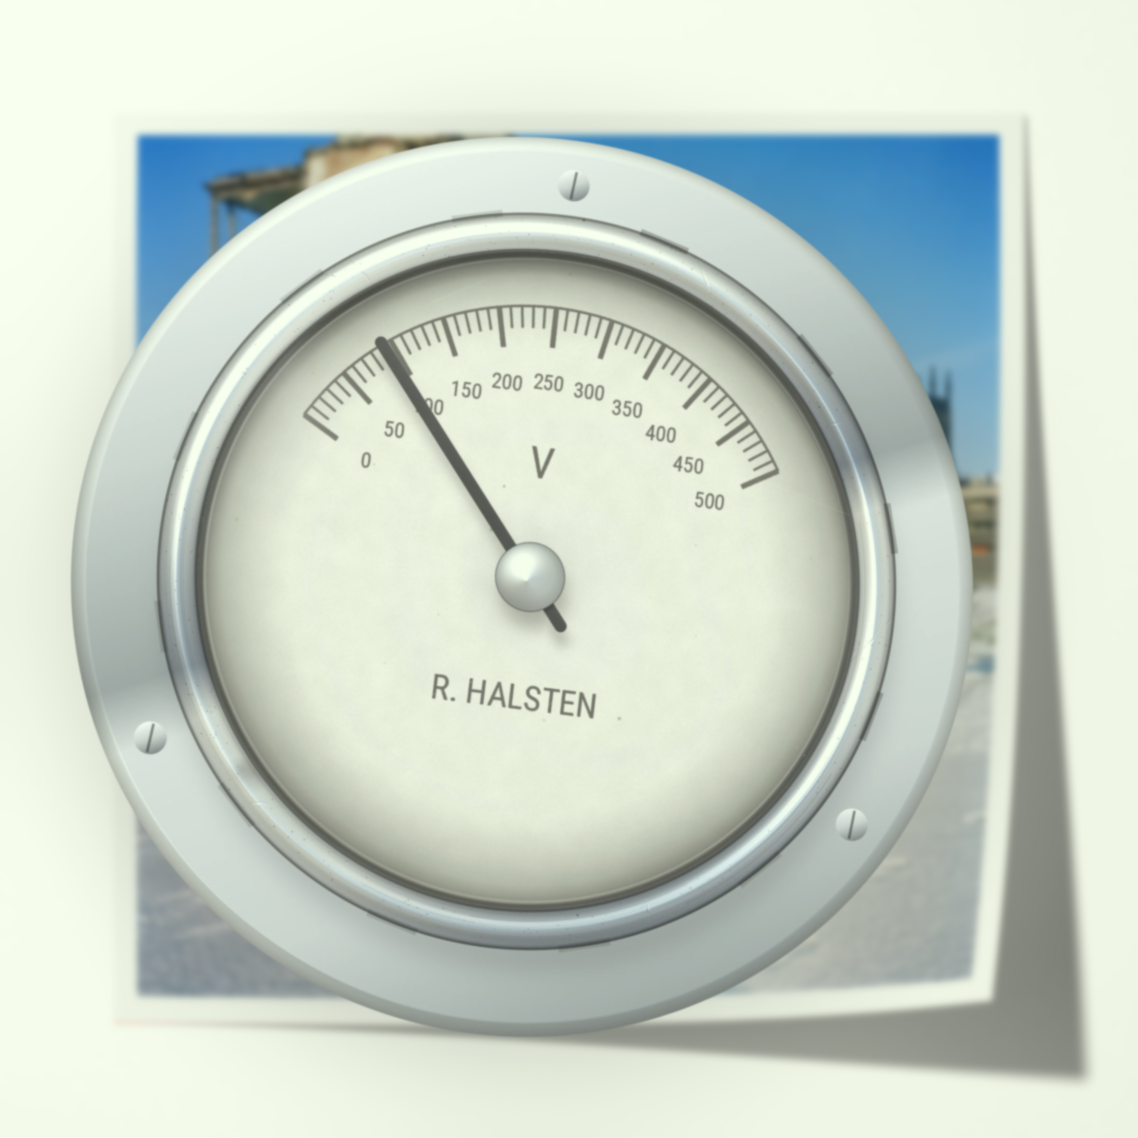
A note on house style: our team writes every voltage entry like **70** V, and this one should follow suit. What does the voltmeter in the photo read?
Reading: **90** V
